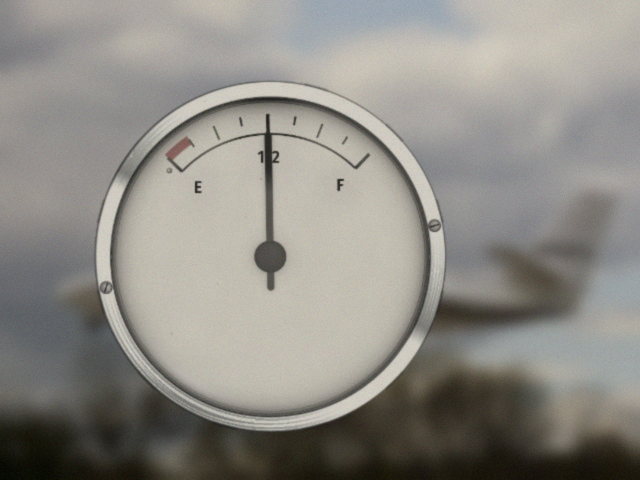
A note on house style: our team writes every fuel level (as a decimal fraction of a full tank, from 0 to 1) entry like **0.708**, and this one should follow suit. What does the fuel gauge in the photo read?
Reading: **0.5**
